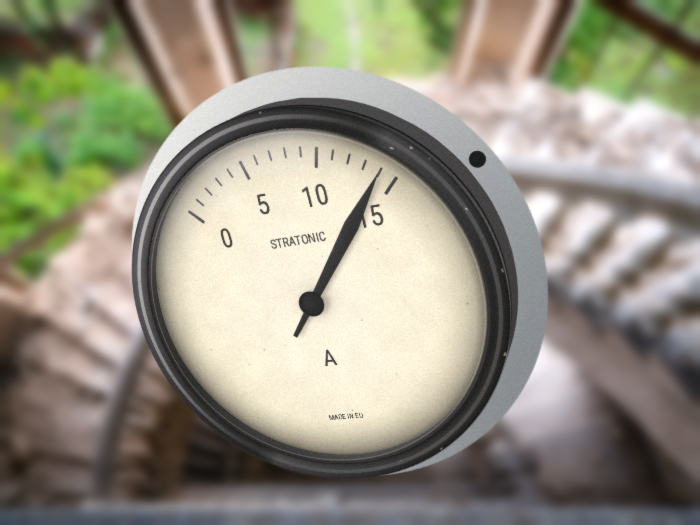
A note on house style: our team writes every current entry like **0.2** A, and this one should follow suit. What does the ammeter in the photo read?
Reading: **14** A
